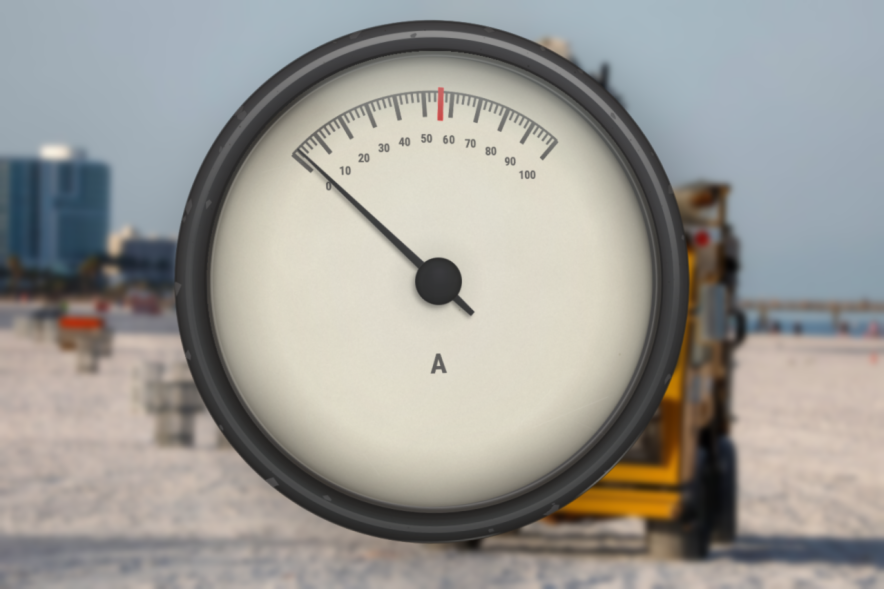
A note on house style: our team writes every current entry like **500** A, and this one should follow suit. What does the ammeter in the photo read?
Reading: **2** A
